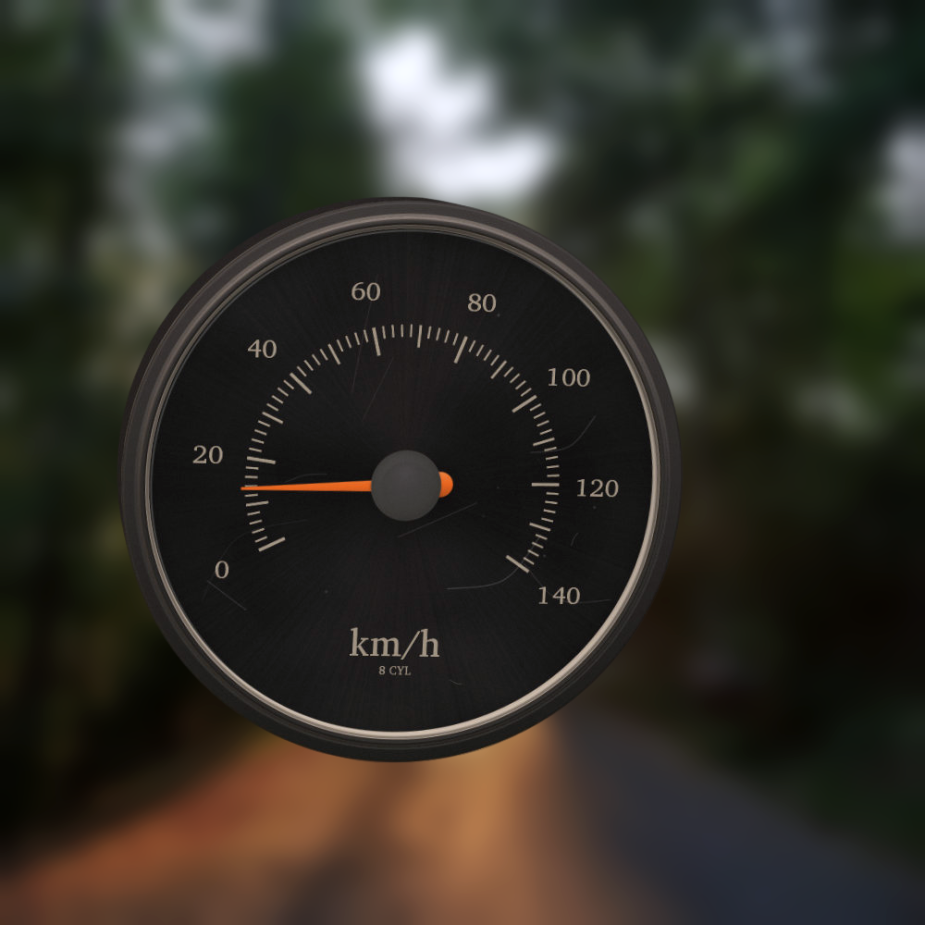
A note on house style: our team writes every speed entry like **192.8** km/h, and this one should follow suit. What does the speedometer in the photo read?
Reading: **14** km/h
